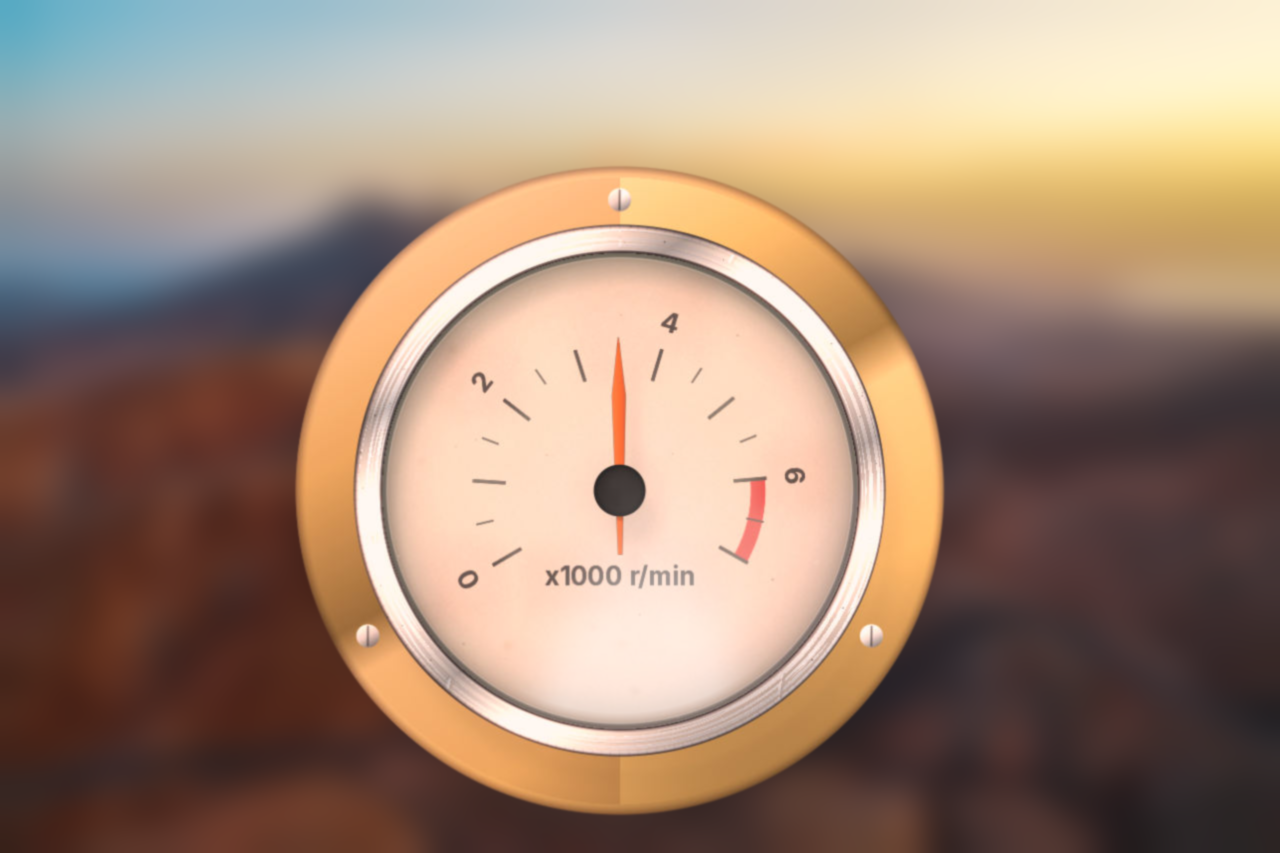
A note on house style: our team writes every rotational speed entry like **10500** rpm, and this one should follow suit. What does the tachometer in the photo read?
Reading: **3500** rpm
